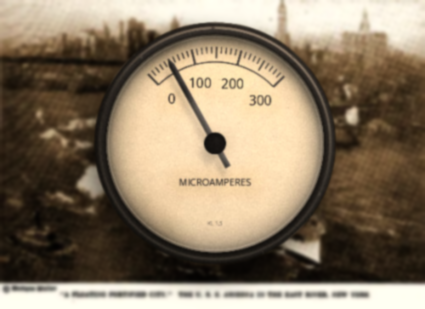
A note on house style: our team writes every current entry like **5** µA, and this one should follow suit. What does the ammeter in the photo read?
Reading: **50** µA
